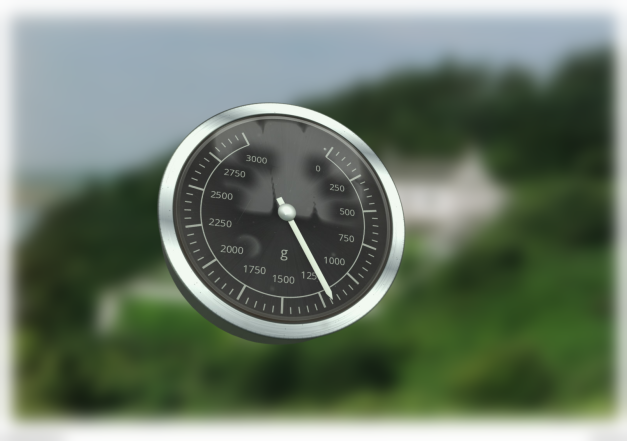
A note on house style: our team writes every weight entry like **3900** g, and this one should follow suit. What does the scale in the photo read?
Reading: **1200** g
